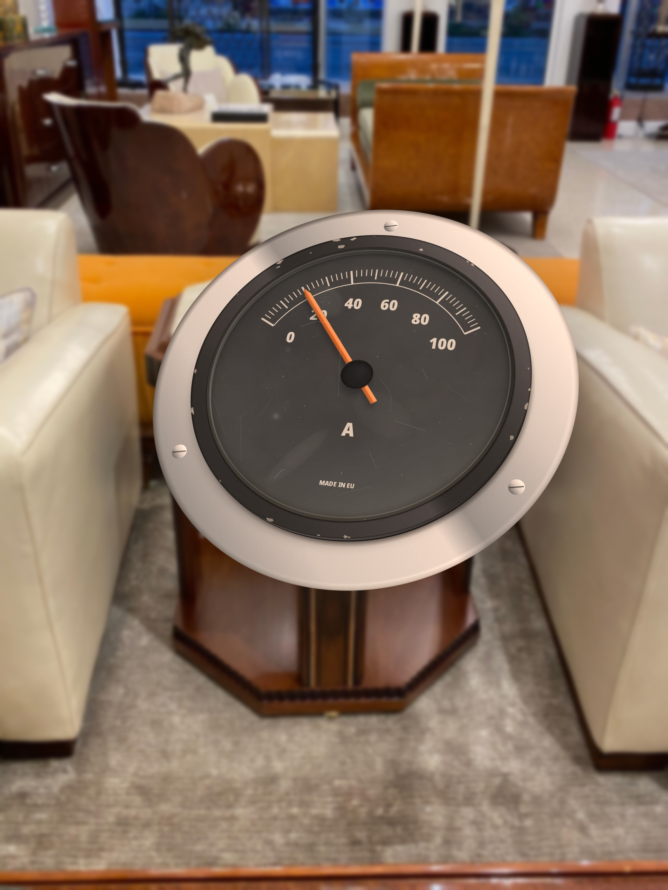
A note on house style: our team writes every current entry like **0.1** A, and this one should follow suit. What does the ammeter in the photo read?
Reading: **20** A
